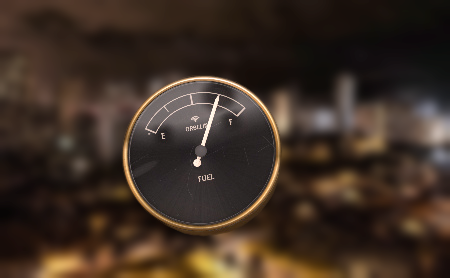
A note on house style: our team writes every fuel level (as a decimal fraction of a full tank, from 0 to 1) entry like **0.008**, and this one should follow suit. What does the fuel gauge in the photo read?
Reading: **0.75**
